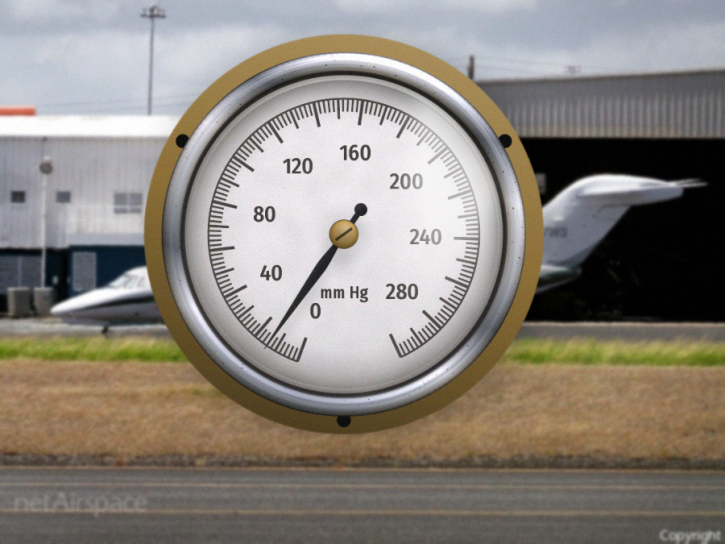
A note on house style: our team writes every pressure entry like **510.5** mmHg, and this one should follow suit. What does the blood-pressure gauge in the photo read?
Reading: **14** mmHg
